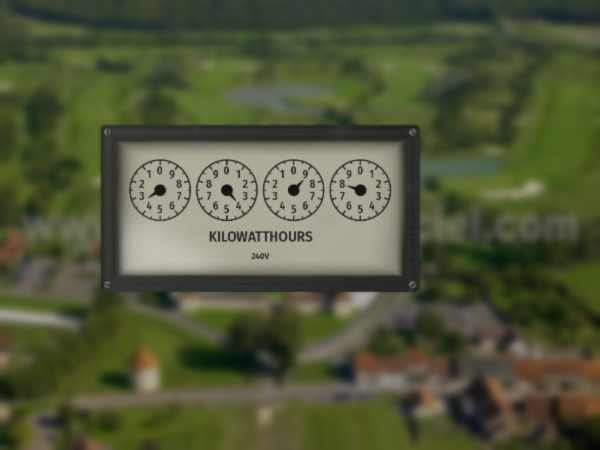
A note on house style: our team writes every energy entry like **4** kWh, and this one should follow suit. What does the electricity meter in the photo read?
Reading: **3388** kWh
